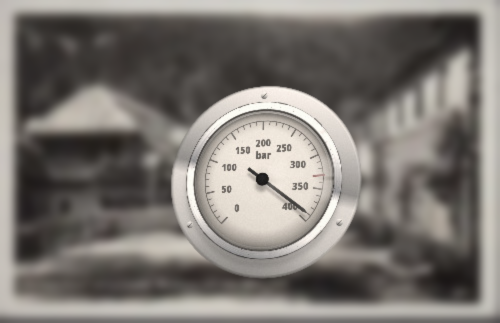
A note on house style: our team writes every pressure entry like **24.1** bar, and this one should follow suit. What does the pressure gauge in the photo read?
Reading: **390** bar
